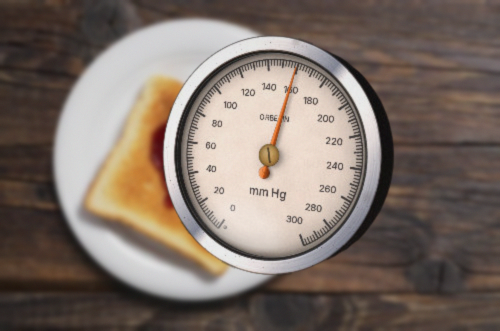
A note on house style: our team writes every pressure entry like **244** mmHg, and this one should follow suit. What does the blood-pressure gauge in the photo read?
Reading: **160** mmHg
